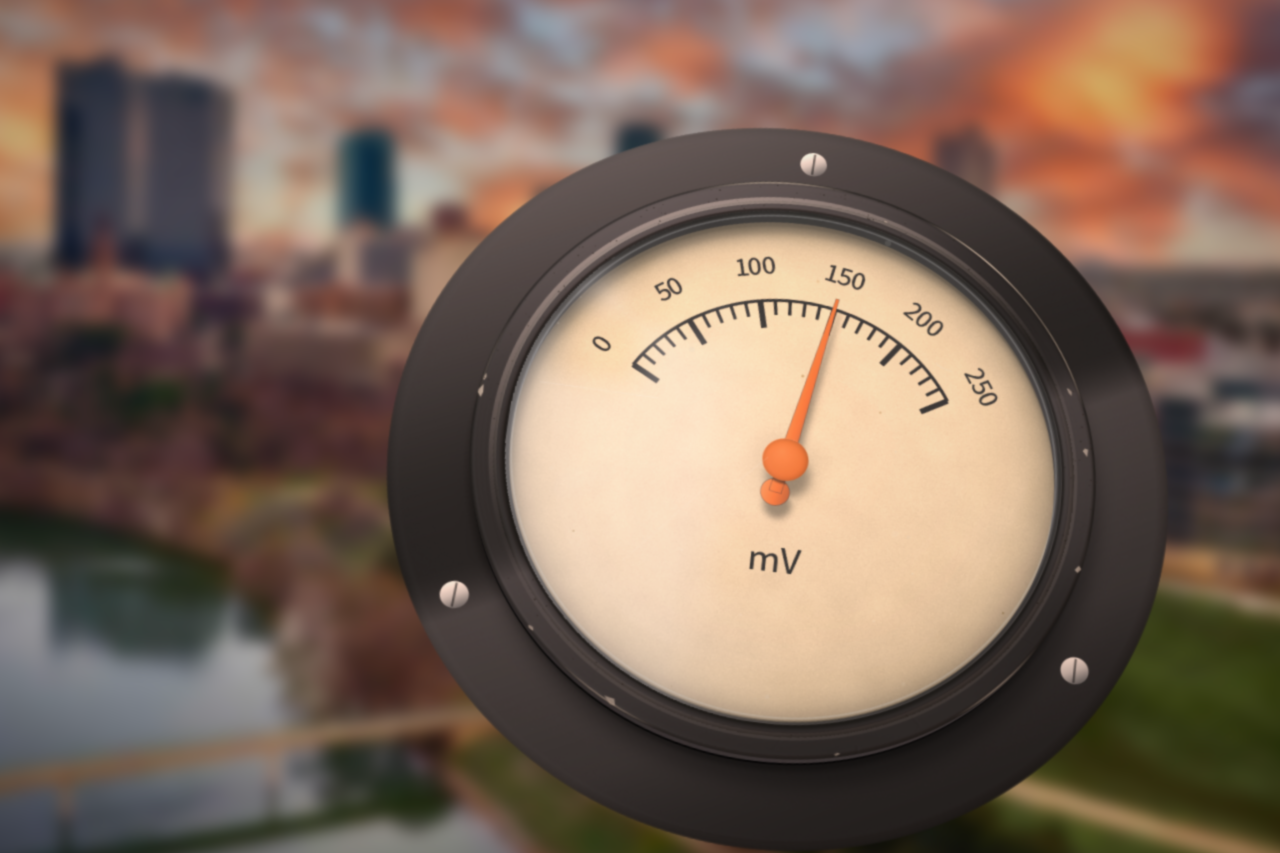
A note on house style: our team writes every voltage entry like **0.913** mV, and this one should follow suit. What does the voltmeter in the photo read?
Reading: **150** mV
